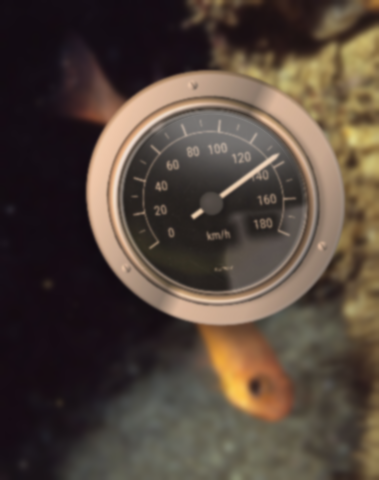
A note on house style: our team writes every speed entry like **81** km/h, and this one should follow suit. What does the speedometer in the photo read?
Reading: **135** km/h
